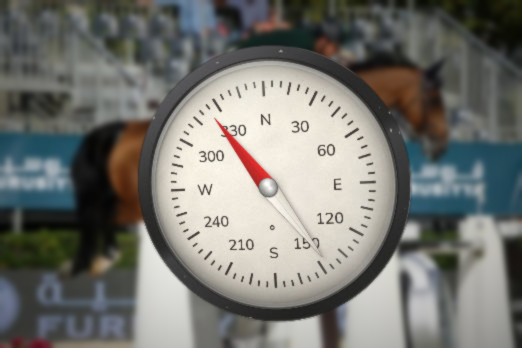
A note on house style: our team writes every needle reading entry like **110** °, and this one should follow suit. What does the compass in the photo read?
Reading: **325** °
